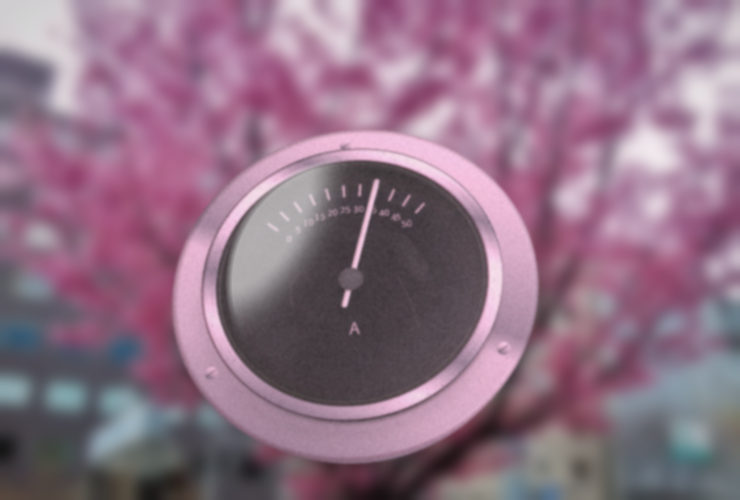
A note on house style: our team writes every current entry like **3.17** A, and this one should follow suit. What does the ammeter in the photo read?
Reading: **35** A
